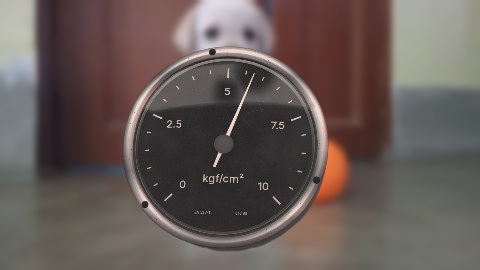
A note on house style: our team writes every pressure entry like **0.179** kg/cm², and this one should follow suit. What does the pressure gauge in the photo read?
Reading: **5.75** kg/cm²
